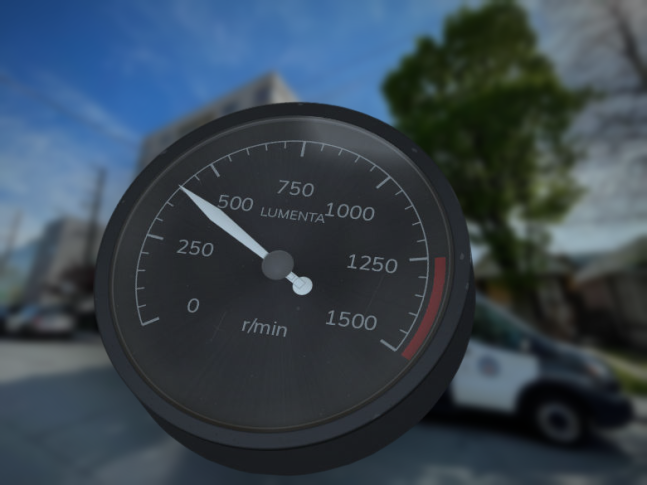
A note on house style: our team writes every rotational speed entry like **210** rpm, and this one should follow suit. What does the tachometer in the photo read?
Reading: **400** rpm
